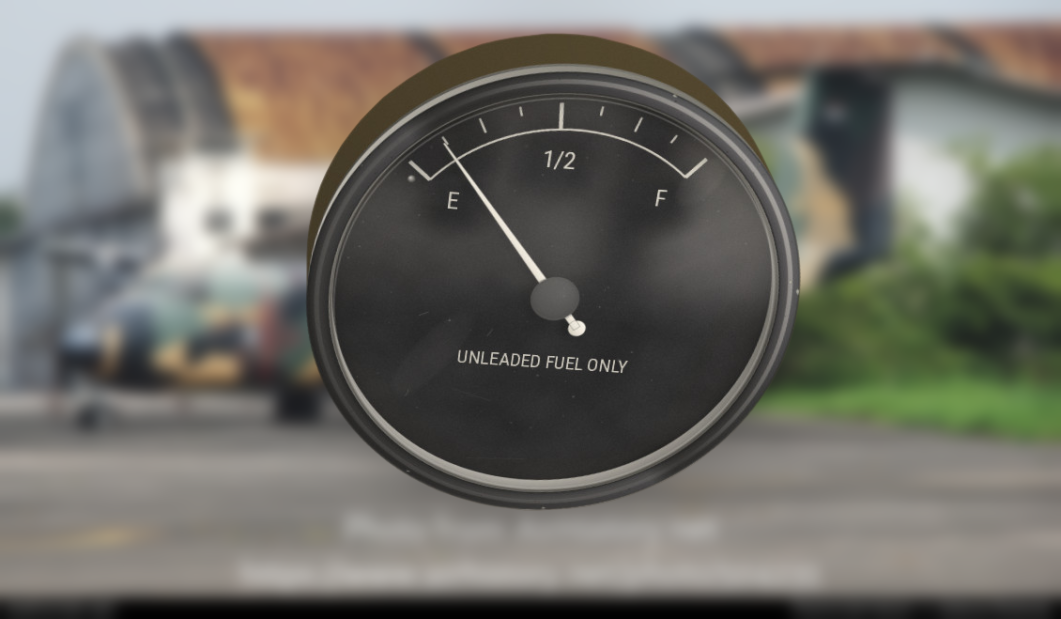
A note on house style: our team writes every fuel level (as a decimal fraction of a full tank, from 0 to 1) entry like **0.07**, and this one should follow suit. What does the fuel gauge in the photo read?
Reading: **0.125**
